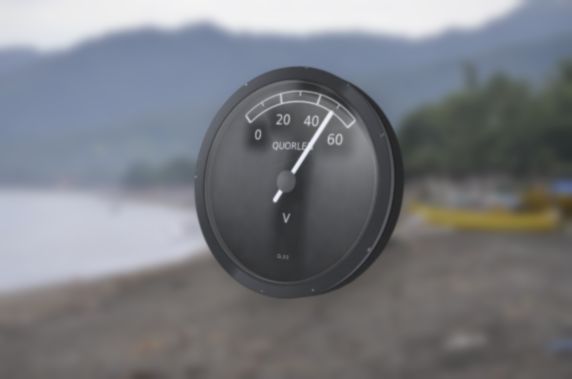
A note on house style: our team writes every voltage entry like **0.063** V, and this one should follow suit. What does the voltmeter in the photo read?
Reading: **50** V
